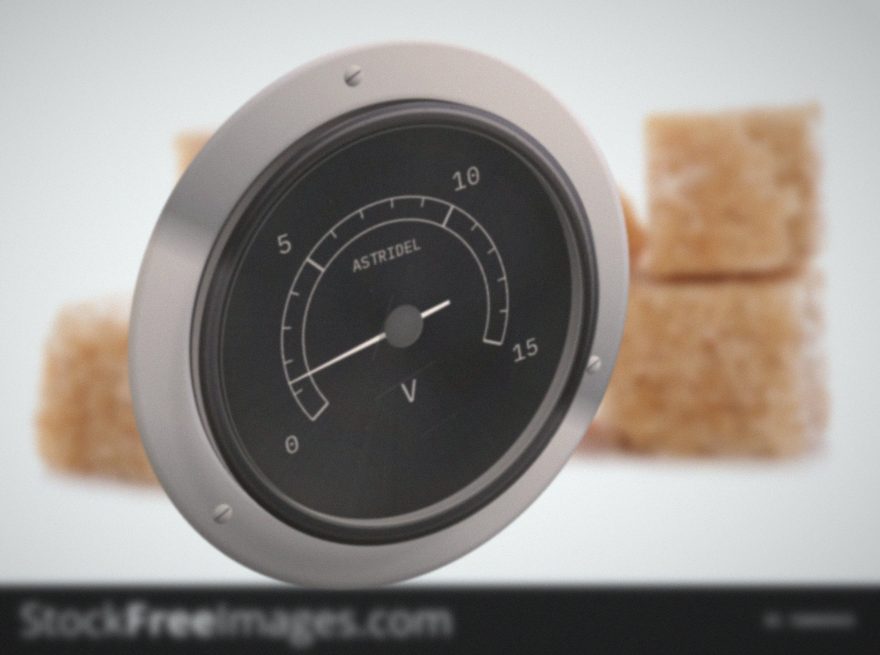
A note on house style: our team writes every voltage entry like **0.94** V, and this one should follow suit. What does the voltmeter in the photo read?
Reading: **1.5** V
